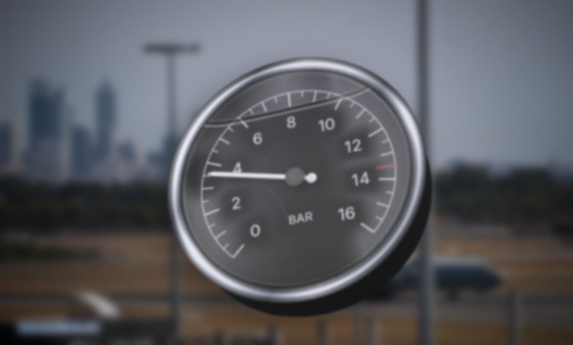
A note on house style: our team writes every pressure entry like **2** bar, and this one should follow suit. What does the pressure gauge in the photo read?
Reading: **3.5** bar
